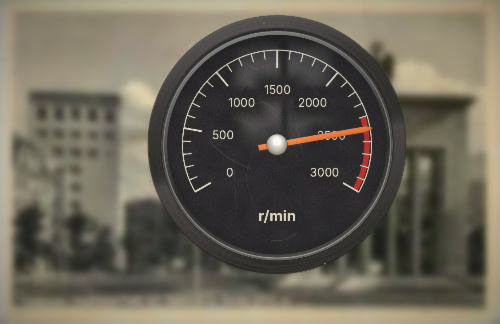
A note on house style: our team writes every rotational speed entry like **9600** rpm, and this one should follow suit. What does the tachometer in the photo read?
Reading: **2500** rpm
